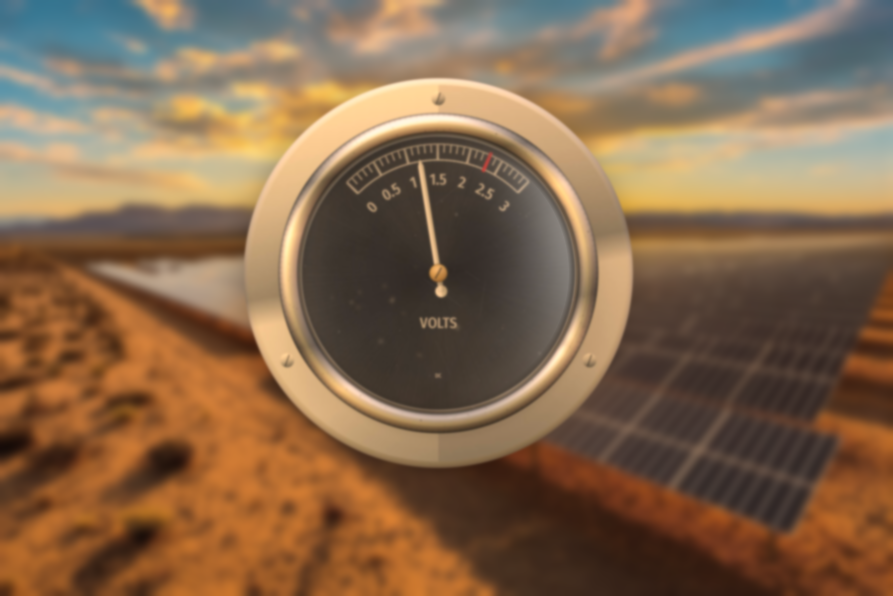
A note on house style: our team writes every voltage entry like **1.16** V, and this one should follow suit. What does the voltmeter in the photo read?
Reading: **1.2** V
